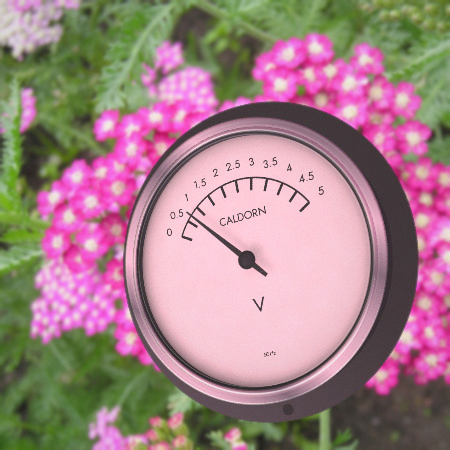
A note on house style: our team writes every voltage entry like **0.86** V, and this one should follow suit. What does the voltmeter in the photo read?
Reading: **0.75** V
